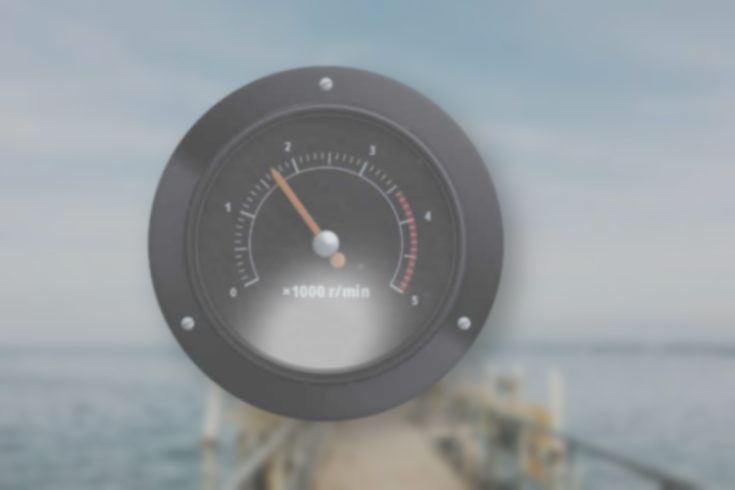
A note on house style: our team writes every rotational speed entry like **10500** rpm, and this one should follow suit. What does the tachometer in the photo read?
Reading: **1700** rpm
